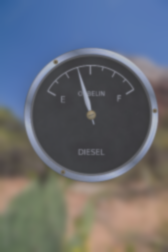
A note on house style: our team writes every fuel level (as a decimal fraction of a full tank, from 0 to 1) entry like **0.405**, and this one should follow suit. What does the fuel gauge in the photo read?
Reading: **0.375**
